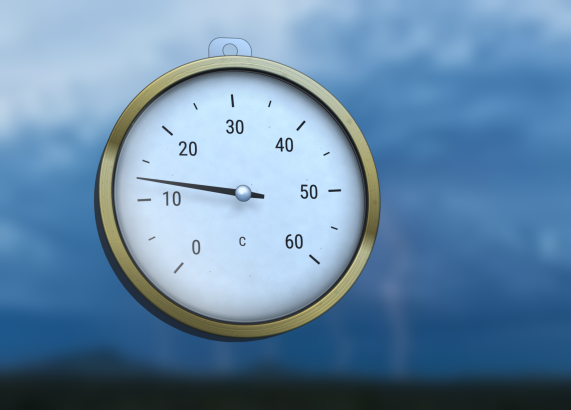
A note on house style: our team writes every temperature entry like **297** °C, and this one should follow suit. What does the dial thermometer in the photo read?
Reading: **12.5** °C
